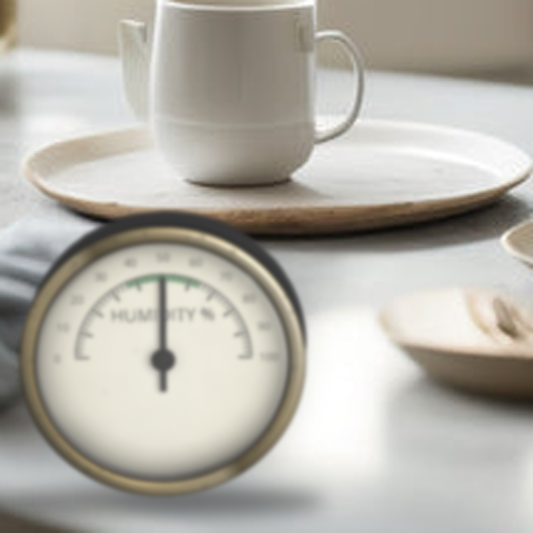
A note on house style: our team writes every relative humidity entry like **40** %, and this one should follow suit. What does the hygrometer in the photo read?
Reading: **50** %
